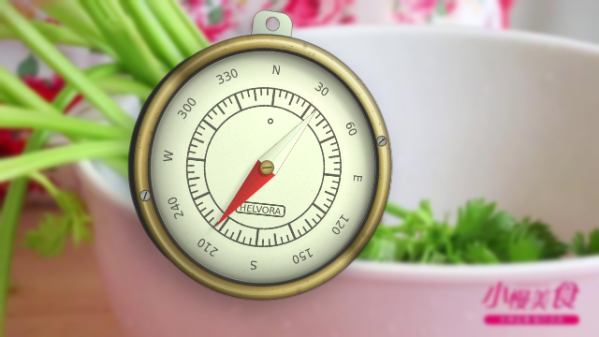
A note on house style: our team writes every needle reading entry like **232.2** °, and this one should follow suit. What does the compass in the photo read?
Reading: **215** °
